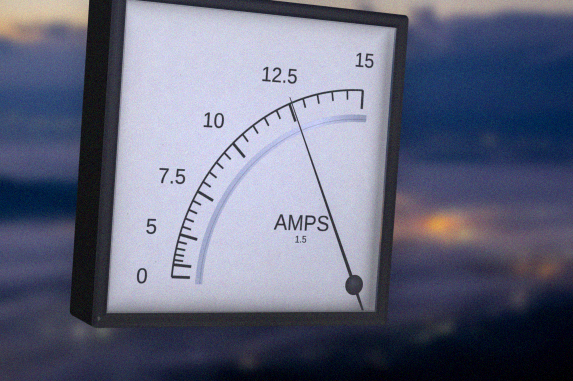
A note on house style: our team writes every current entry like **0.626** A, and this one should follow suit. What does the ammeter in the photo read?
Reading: **12.5** A
